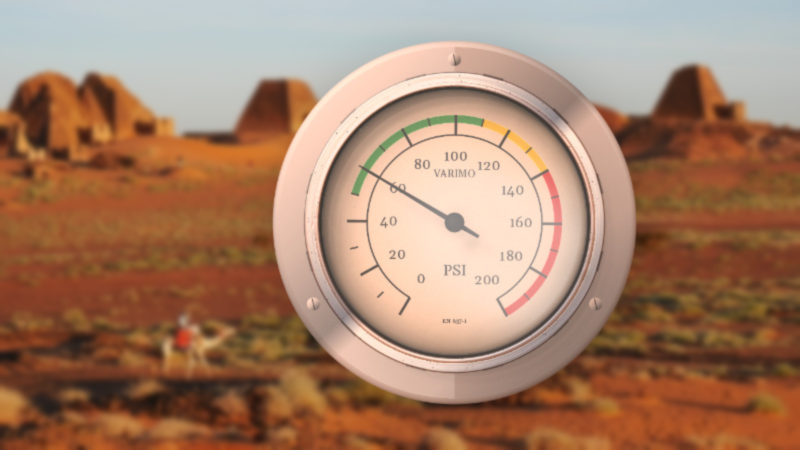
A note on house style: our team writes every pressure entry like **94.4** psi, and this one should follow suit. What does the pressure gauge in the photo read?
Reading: **60** psi
